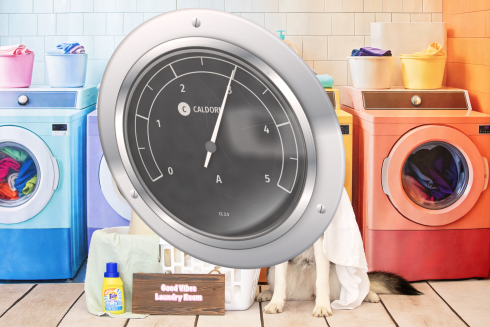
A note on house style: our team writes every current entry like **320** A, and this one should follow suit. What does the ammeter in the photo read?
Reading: **3** A
